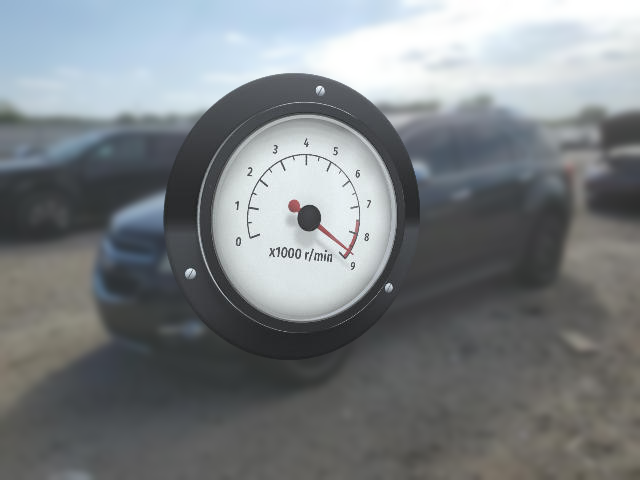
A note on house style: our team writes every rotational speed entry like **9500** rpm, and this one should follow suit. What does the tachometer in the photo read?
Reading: **8750** rpm
